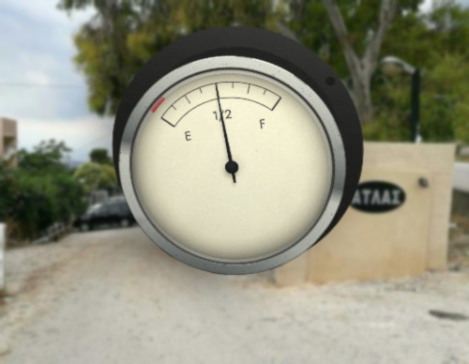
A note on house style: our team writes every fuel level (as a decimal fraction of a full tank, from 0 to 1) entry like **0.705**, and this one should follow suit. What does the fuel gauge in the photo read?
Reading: **0.5**
